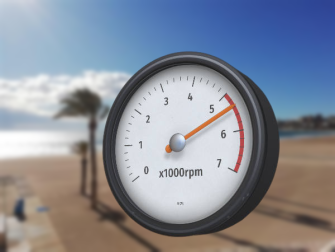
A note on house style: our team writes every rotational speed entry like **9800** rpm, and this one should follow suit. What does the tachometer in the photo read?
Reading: **5400** rpm
